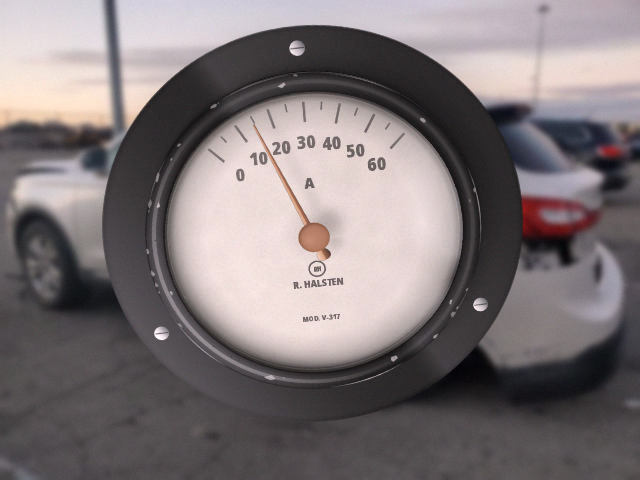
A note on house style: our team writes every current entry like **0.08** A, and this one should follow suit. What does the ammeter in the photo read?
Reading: **15** A
